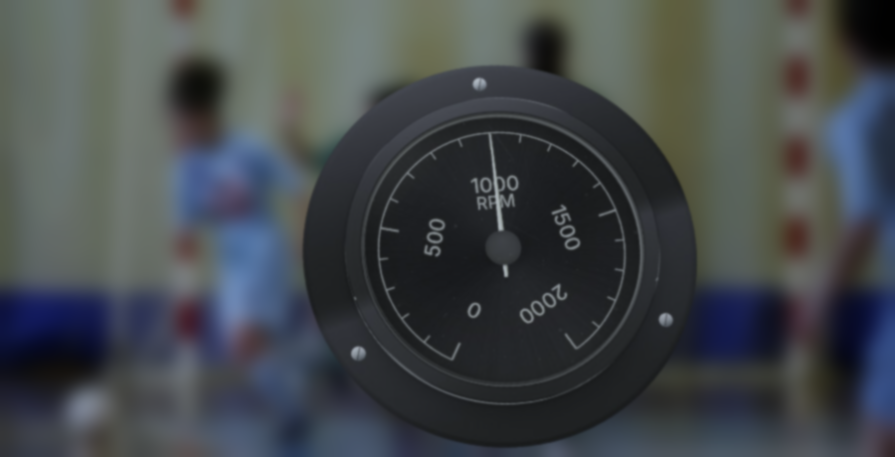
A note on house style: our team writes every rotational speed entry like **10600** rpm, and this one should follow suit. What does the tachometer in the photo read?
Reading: **1000** rpm
